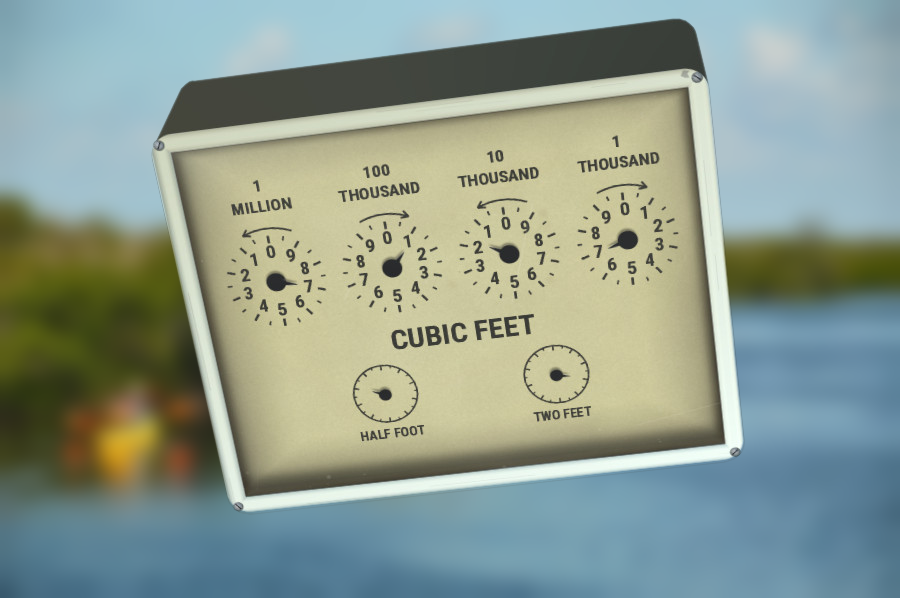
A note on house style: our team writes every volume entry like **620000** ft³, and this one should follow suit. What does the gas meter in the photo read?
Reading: **711700** ft³
